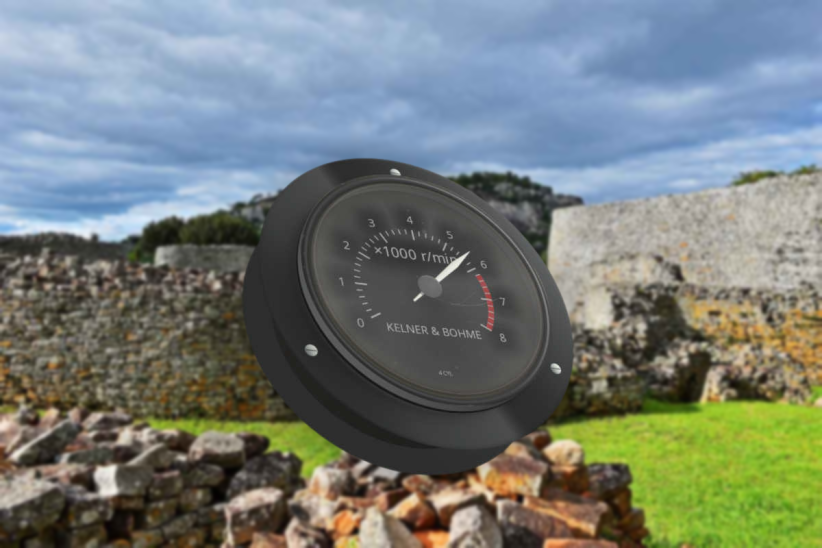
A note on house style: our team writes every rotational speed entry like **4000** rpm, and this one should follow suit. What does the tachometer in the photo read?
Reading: **5600** rpm
